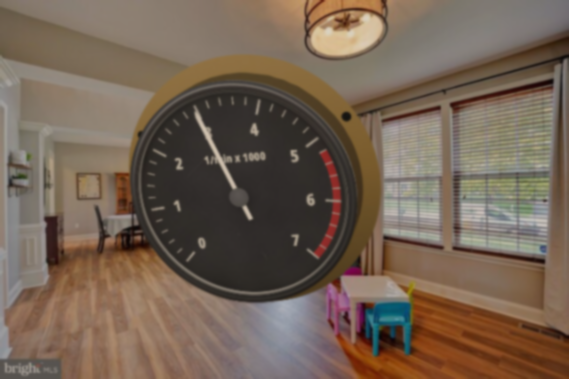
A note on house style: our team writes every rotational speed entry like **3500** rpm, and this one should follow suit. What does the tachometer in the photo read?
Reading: **3000** rpm
